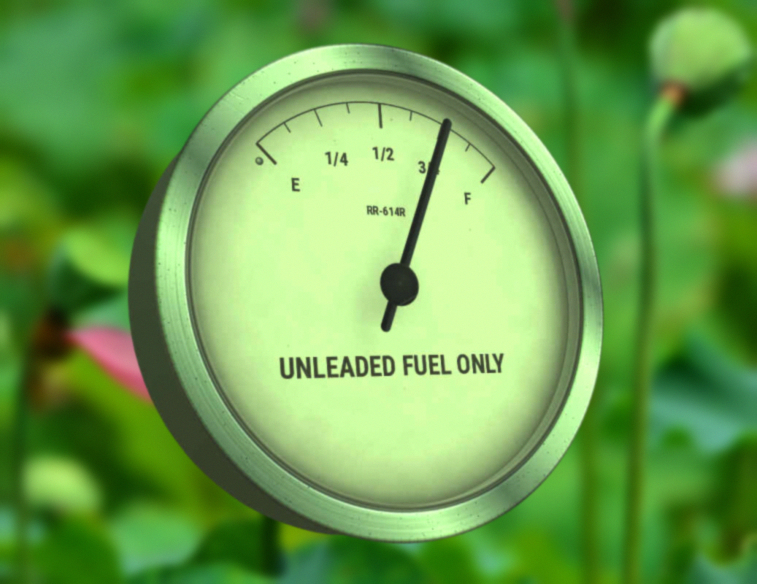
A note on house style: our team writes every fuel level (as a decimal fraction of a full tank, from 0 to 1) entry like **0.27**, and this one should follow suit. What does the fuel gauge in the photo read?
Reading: **0.75**
